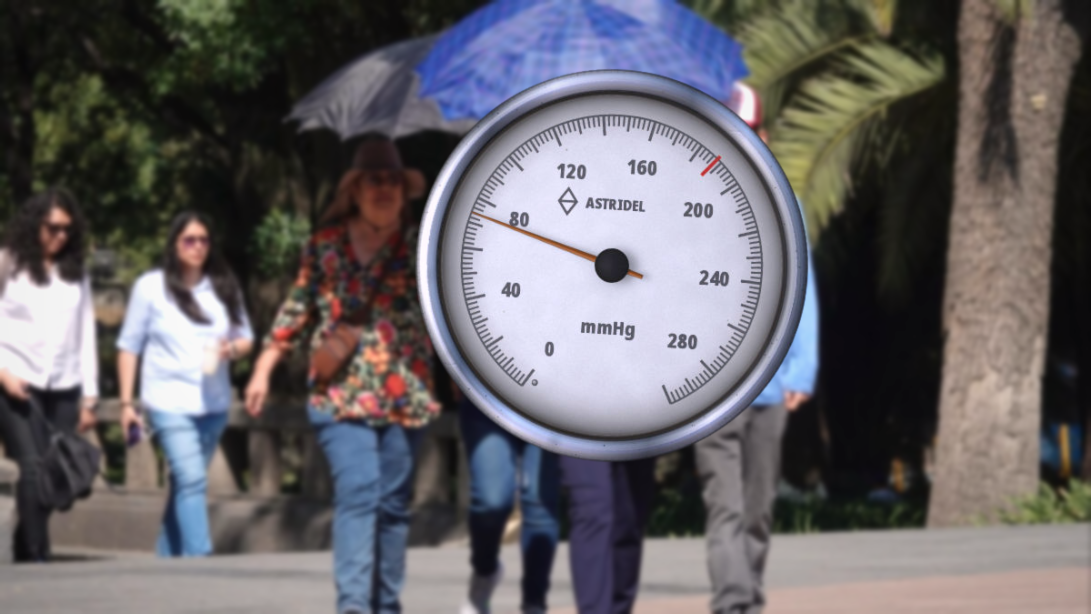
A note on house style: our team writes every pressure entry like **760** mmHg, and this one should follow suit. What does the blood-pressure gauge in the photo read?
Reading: **74** mmHg
